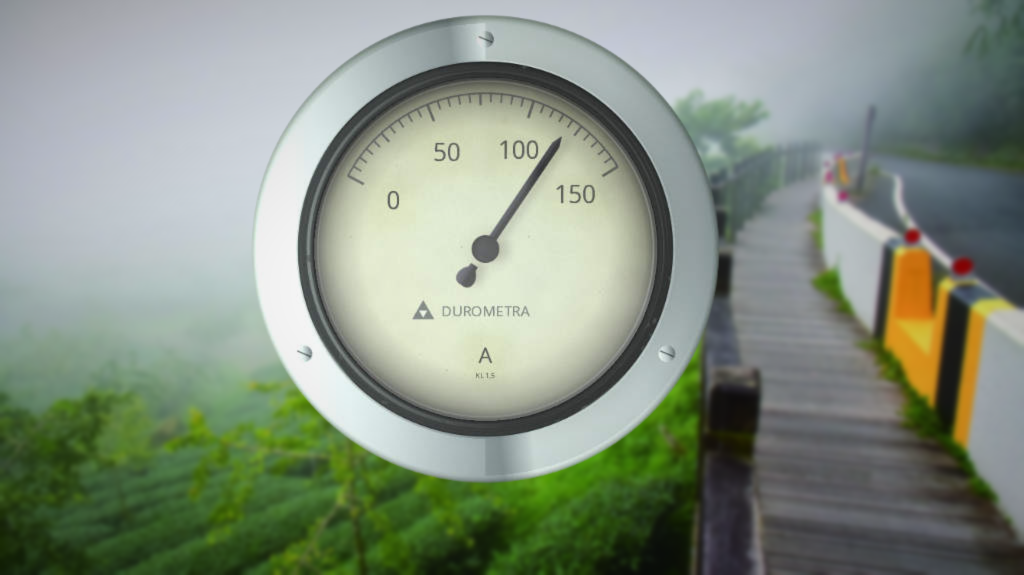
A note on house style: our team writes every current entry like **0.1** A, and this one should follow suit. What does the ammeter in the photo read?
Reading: **120** A
